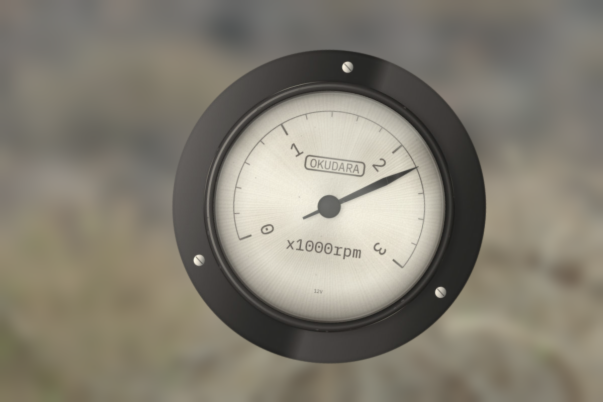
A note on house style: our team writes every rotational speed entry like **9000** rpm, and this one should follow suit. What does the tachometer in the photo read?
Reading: **2200** rpm
